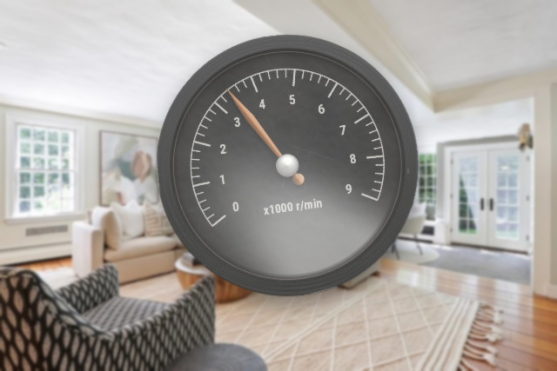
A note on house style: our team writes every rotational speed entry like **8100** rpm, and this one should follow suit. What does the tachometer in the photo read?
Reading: **3400** rpm
